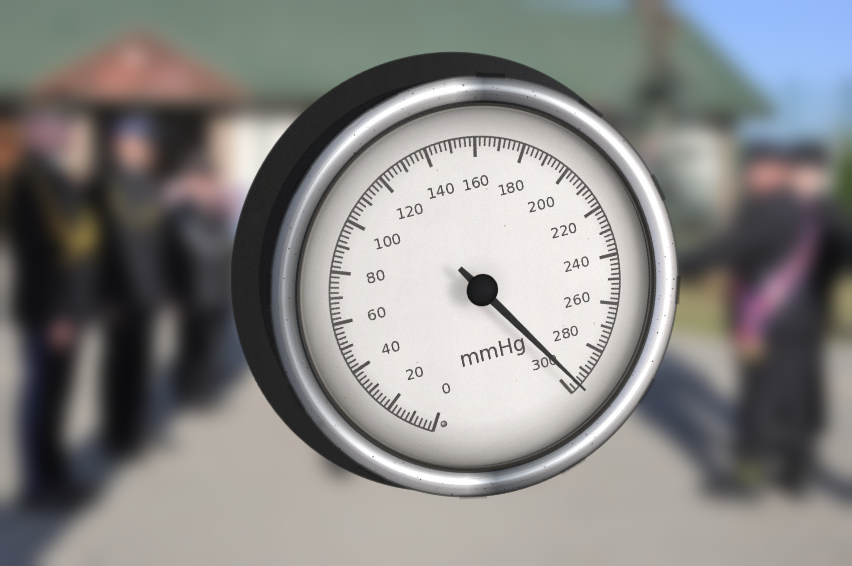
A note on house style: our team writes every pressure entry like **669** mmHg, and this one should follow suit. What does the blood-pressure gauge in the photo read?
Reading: **296** mmHg
